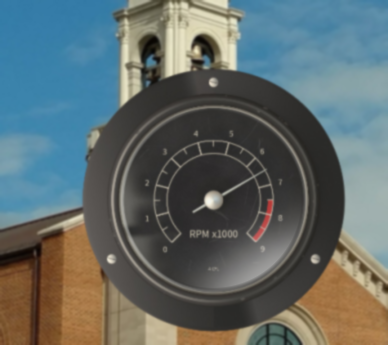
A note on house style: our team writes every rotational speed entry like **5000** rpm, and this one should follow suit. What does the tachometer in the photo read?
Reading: **6500** rpm
